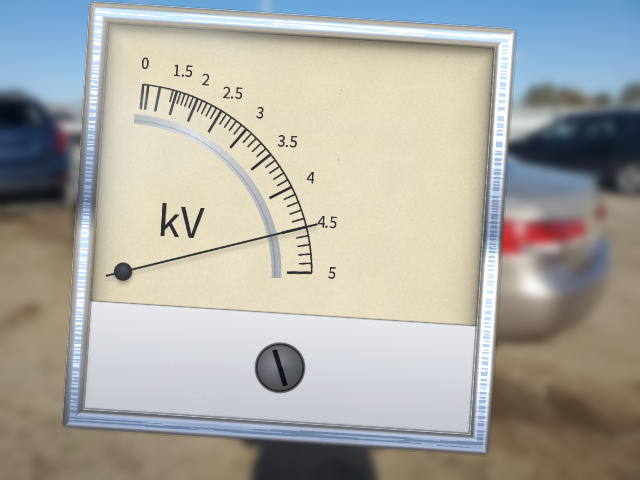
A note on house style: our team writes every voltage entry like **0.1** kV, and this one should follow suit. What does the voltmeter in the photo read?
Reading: **4.5** kV
